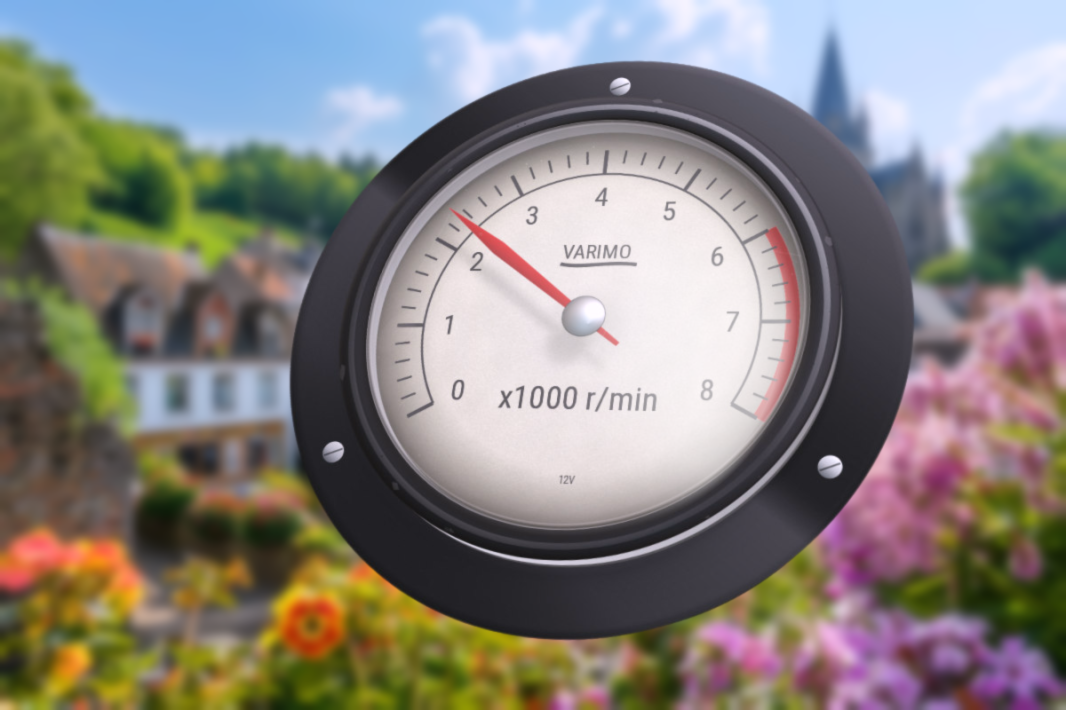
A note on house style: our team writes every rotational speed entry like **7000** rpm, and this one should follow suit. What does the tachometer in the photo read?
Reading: **2300** rpm
